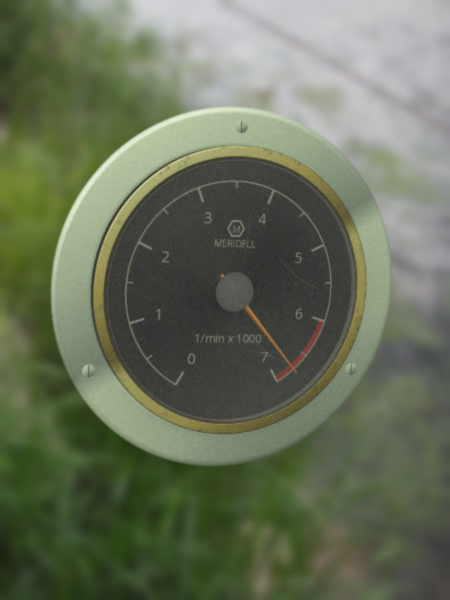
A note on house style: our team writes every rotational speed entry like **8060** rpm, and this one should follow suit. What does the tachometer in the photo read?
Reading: **6750** rpm
